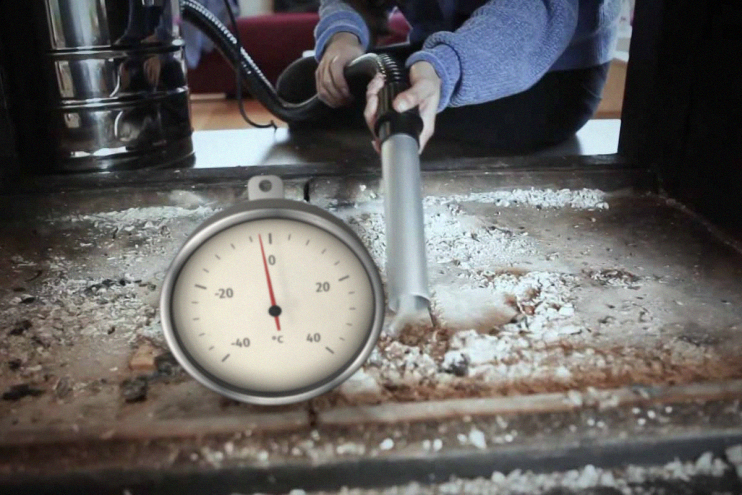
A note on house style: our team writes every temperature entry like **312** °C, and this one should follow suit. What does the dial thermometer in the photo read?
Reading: **-2** °C
